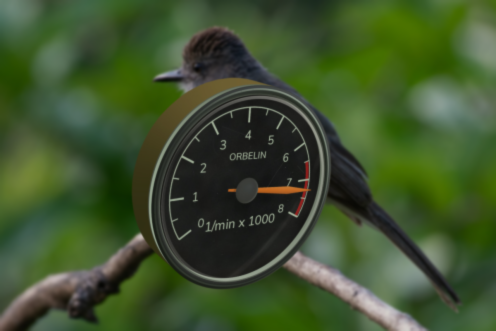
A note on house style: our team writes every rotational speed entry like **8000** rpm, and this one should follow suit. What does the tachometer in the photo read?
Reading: **7250** rpm
